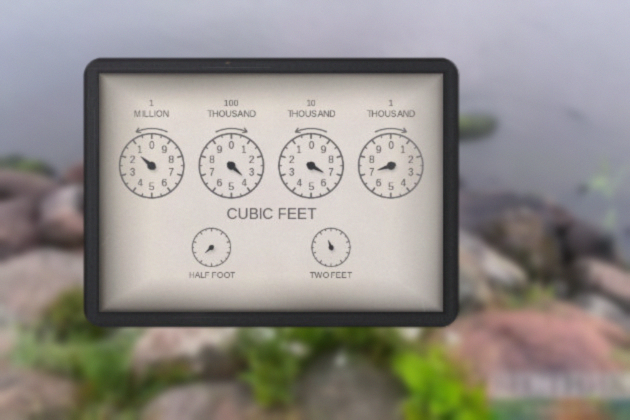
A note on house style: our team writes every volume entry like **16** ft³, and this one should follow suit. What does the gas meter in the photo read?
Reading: **136700** ft³
